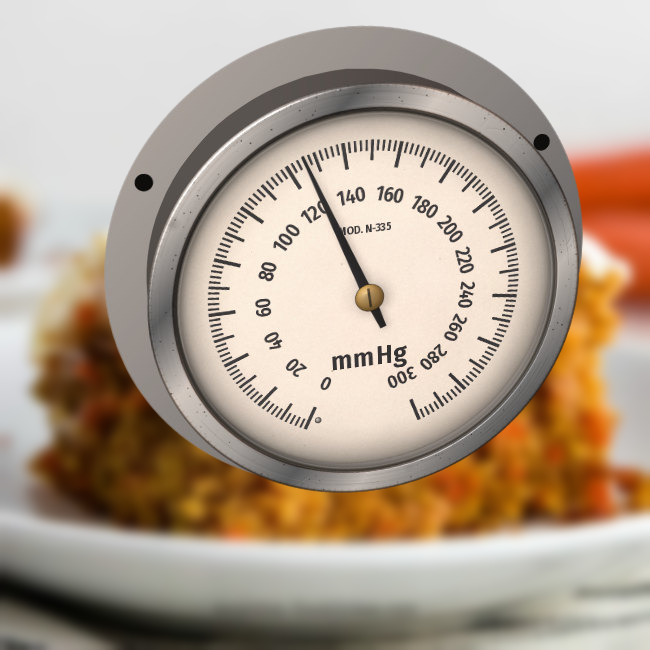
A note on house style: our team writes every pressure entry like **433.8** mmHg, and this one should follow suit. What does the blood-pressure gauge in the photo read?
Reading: **126** mmHg
